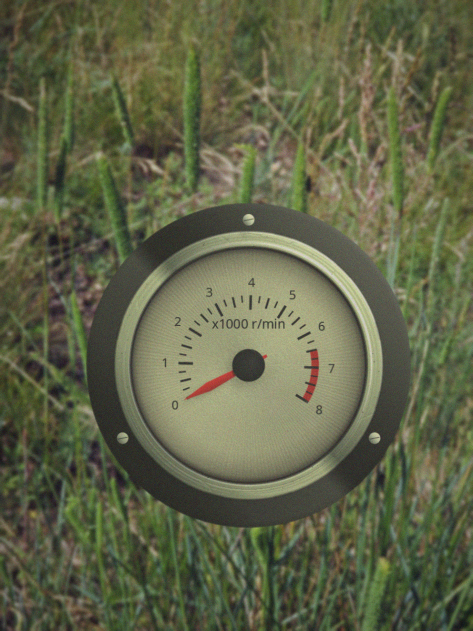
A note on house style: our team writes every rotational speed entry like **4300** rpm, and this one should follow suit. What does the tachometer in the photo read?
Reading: **0** rpm
